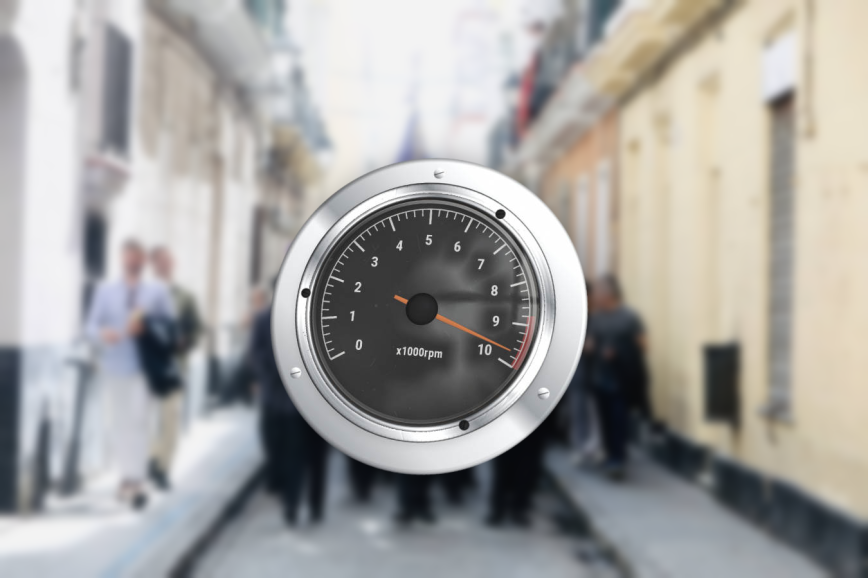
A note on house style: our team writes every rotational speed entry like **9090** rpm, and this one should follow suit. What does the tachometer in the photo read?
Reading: **9700** rpm
